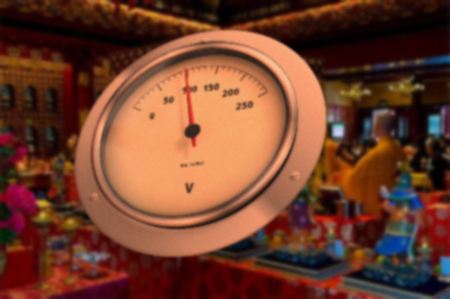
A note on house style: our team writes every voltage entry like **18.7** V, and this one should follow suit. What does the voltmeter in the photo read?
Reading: **100** V
